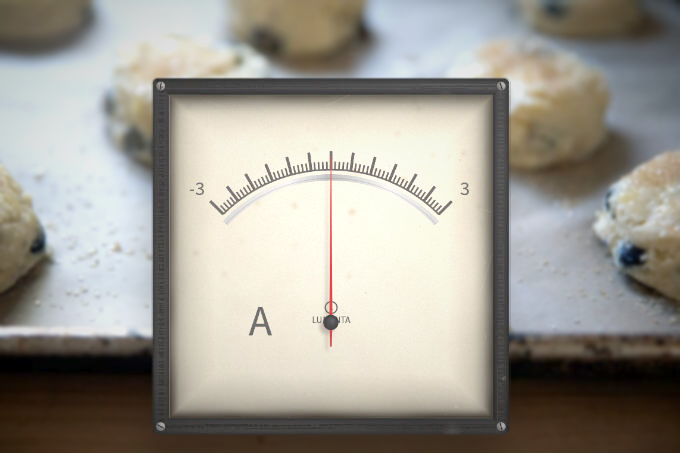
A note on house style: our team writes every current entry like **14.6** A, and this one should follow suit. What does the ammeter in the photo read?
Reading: **0** A
